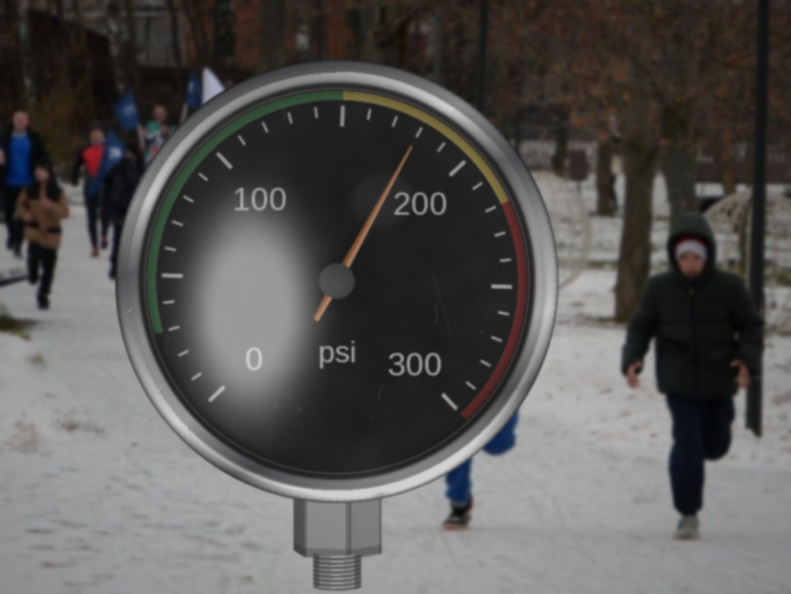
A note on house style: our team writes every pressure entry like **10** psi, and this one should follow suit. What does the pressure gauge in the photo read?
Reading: **180** psi
